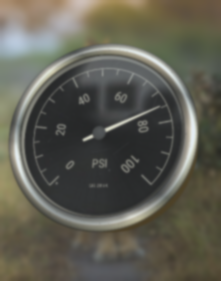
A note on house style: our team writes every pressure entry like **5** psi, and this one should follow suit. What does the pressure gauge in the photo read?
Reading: **75** psi
